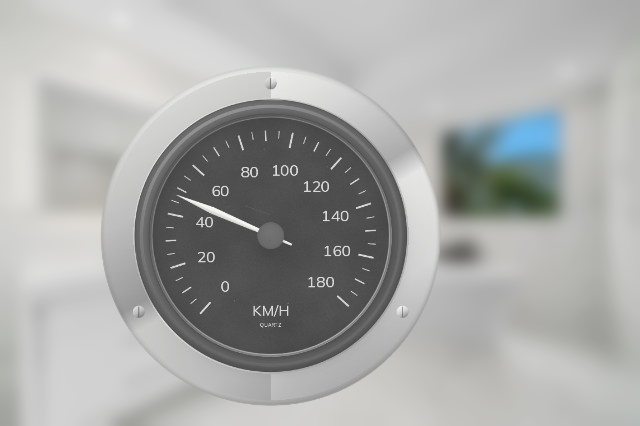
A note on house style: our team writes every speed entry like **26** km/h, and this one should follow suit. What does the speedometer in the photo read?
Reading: **47.5** km/h
